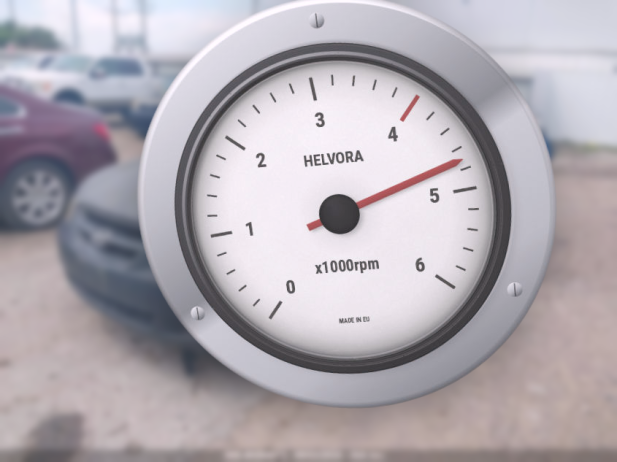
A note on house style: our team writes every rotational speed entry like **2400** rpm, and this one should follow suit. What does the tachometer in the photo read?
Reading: **4700** rpm
